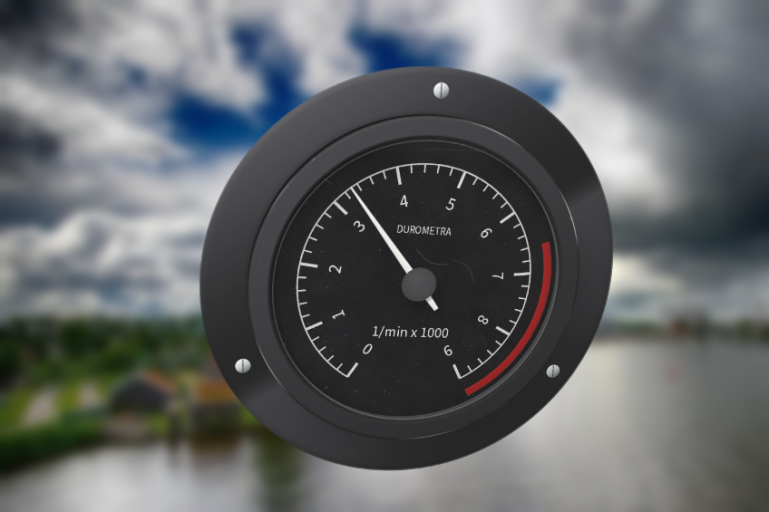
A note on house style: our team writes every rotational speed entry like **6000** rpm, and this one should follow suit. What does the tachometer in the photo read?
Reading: **3300** rpm
